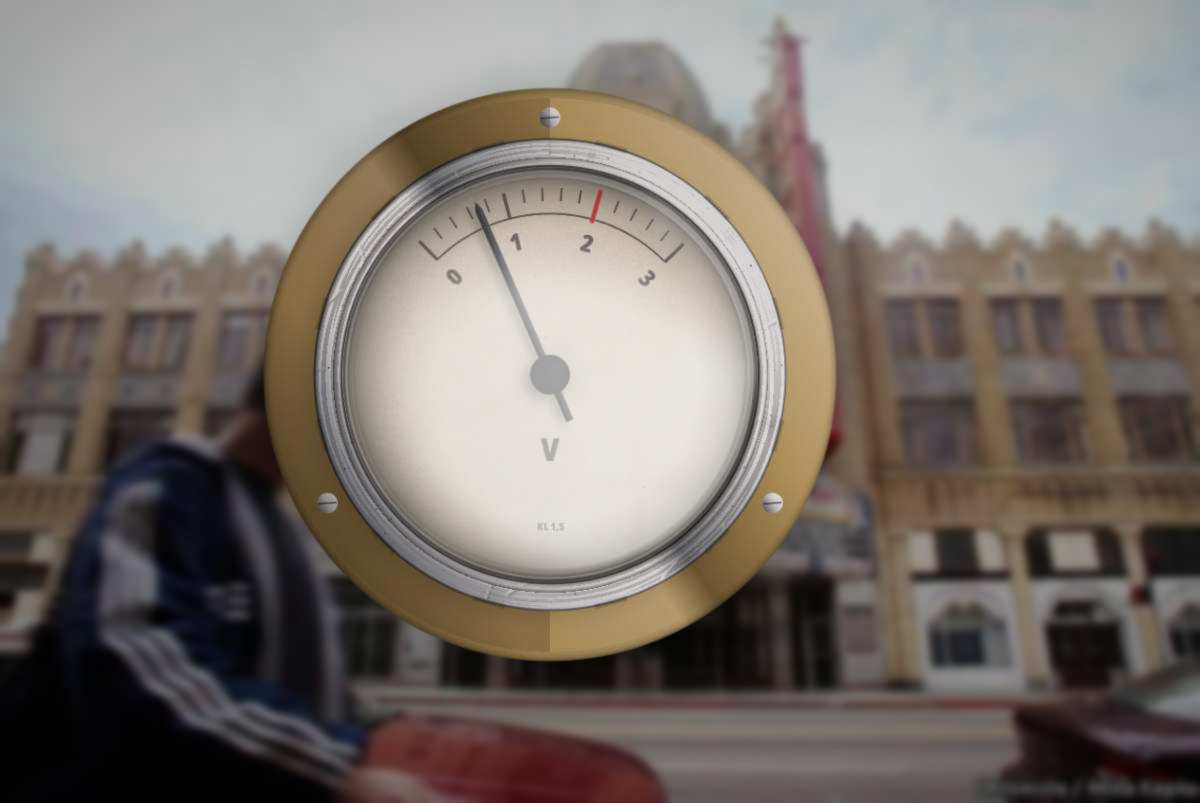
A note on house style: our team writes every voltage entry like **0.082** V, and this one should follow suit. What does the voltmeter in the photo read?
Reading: **0.7** V
